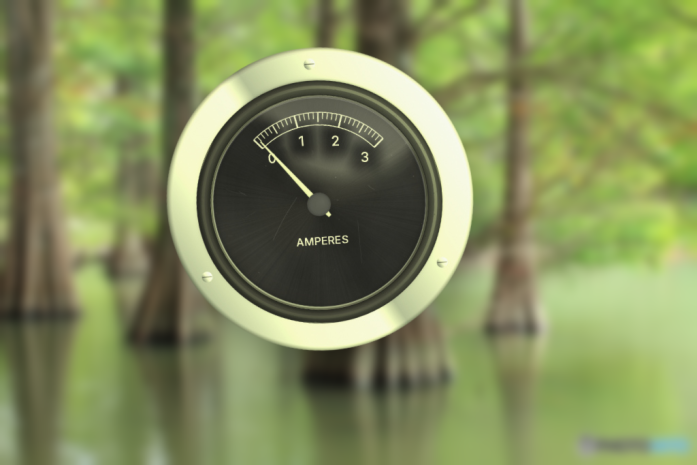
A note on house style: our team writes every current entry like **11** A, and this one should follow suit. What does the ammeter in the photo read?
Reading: **0.1** A
